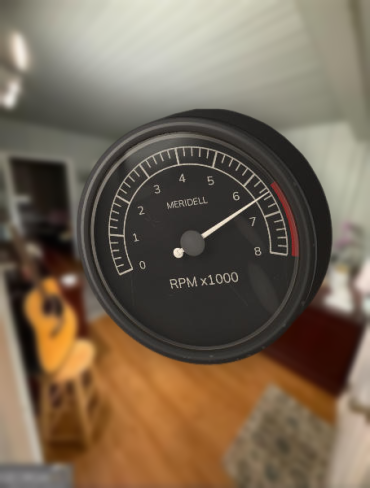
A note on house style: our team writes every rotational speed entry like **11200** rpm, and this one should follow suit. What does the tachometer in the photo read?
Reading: **6500** rpm
